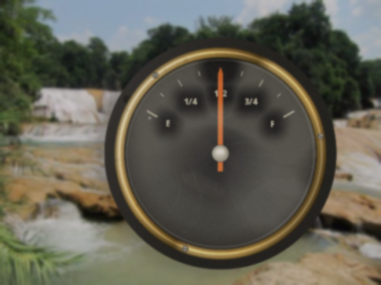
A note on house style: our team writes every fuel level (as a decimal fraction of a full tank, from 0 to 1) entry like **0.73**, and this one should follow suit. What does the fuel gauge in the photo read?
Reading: **0.5**
